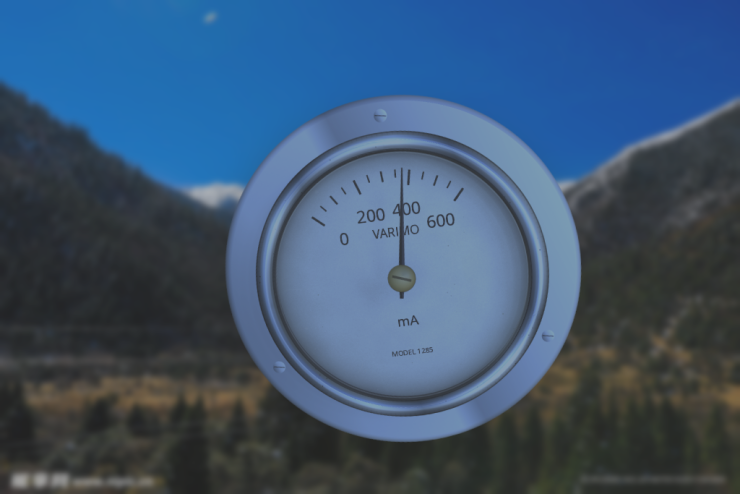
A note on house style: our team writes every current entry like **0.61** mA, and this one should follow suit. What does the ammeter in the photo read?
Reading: **375** mA
